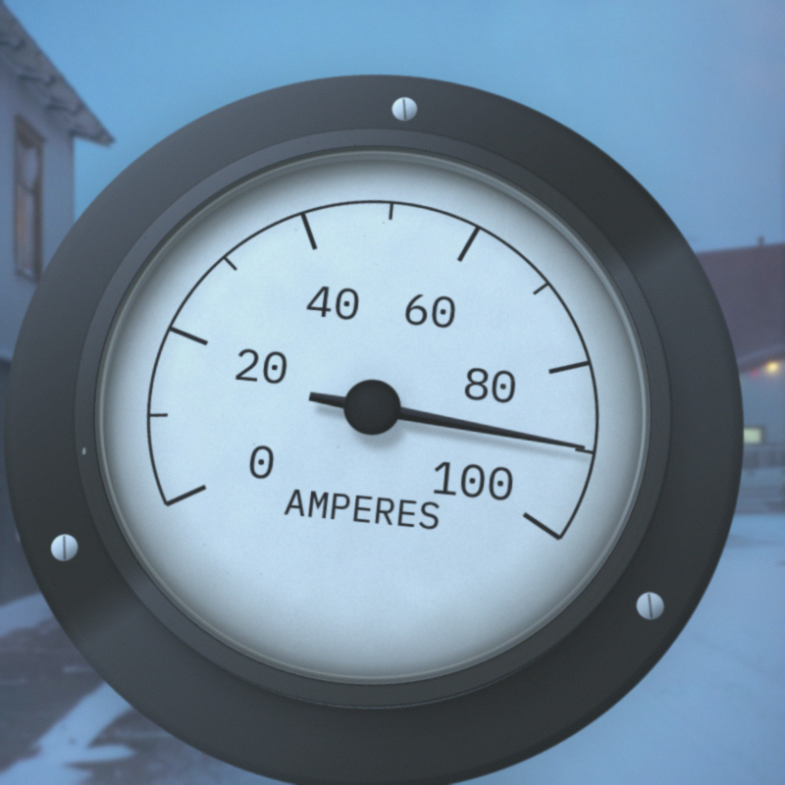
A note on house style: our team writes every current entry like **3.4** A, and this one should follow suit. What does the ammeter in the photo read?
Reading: **90** A
